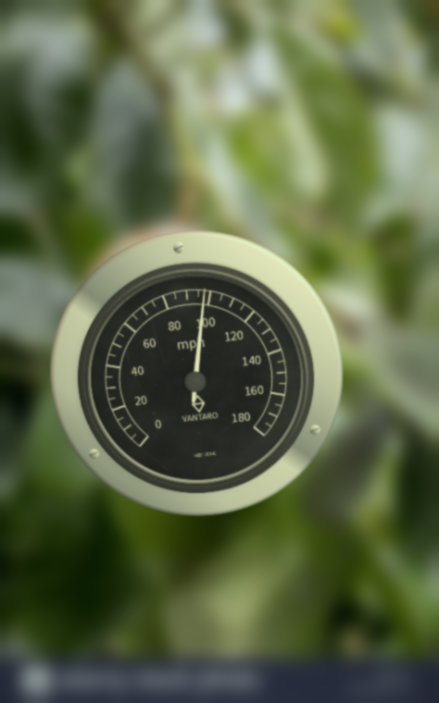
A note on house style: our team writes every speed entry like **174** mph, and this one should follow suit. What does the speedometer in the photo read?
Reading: **97.5** mph
